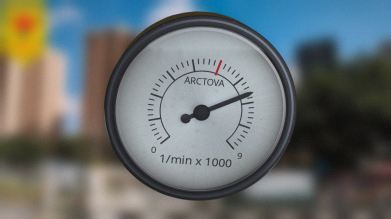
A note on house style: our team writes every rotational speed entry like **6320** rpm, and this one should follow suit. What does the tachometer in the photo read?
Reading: **6600** rpm
